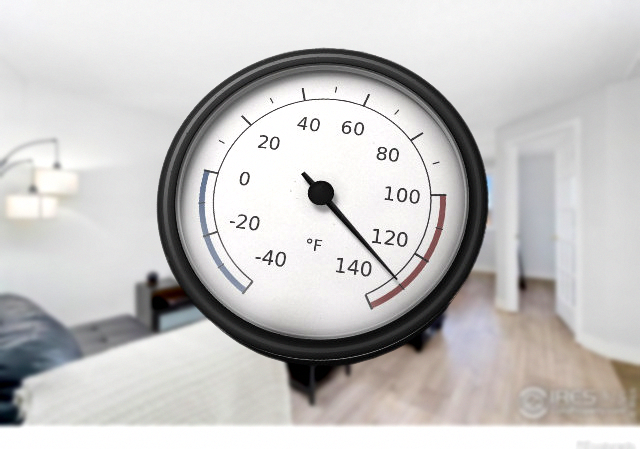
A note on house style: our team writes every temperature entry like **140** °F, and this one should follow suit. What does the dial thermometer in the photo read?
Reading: **130** °F
